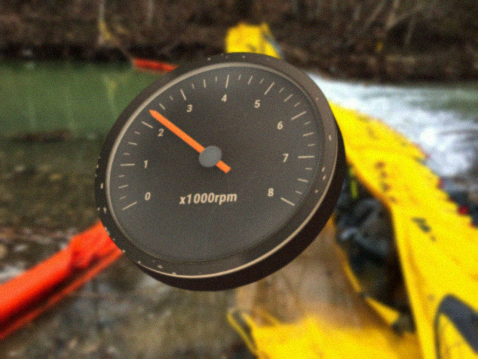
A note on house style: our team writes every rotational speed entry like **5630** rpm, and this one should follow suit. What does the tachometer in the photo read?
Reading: **2250** rpm
